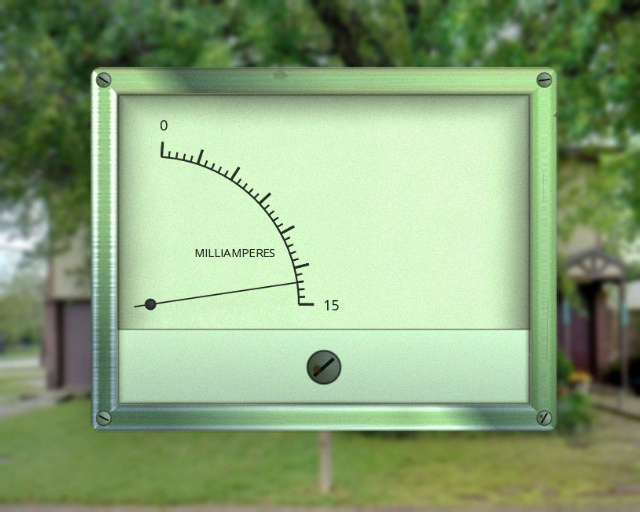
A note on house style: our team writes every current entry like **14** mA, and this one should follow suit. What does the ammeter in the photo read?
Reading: **13.5** mA
